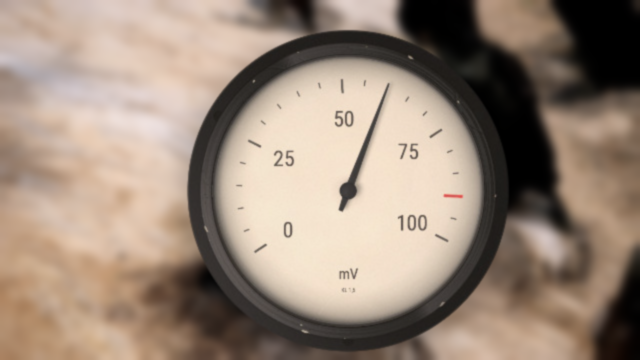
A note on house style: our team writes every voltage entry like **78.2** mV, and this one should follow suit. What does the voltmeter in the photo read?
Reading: **60** mV
